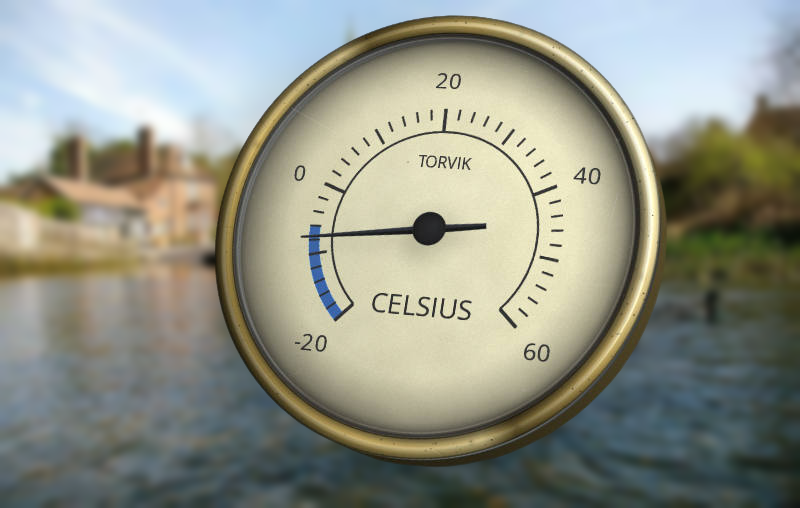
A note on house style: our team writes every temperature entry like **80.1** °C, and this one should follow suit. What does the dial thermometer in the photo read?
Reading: **-8** °C
